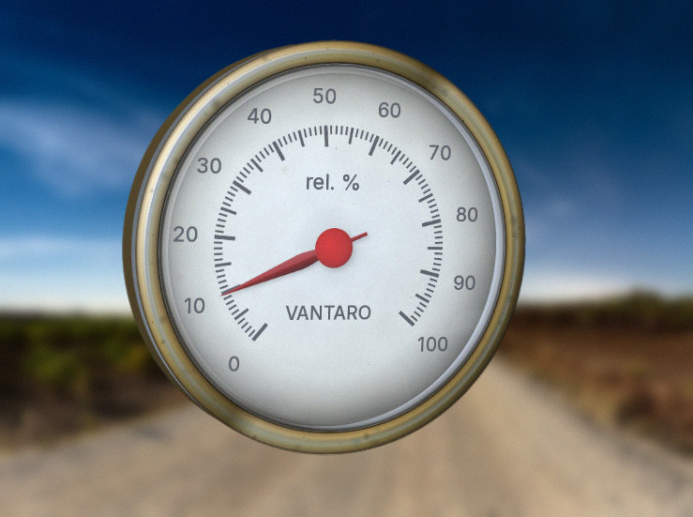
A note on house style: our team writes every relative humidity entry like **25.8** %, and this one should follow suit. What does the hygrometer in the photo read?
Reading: **10** %
